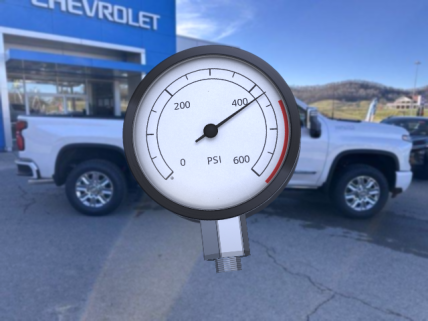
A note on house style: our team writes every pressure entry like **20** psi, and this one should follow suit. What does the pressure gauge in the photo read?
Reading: **425** psi
